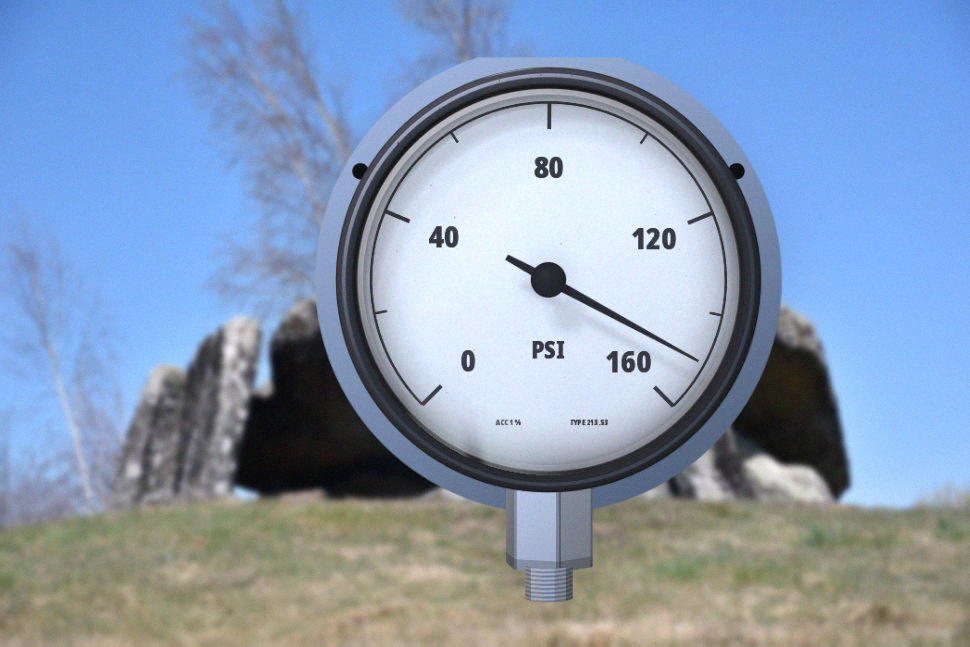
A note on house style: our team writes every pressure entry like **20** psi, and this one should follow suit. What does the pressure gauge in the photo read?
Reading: **150** psi
